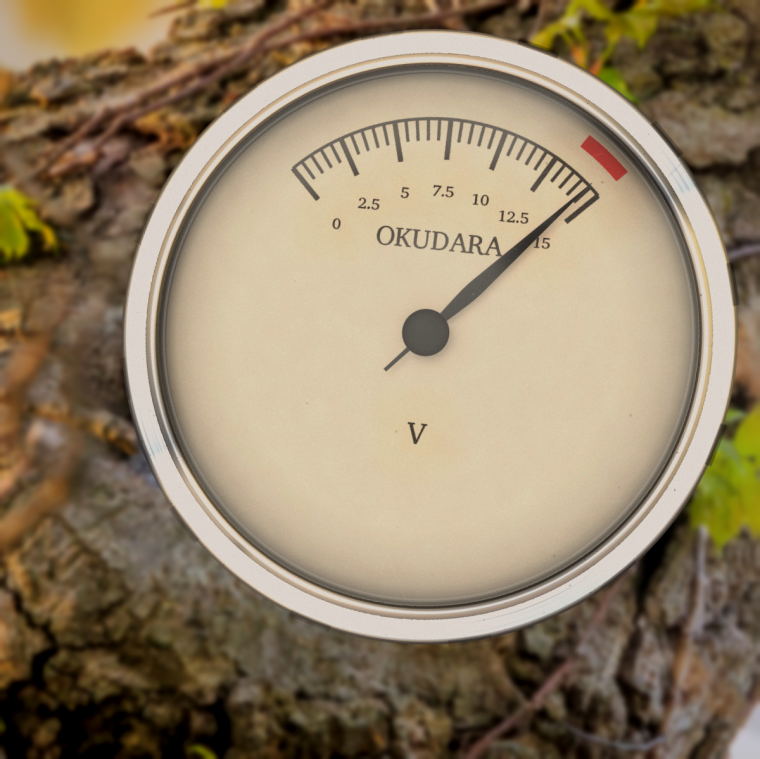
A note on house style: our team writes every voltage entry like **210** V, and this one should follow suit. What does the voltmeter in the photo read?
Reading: **14.5** V
